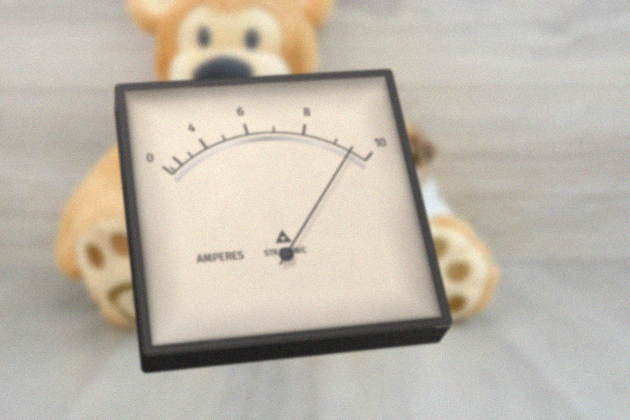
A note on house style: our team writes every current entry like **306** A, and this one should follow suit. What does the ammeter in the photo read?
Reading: **9.5** A
